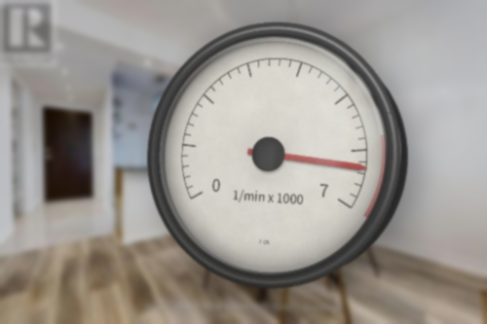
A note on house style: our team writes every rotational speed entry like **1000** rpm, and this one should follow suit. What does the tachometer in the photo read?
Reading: **6300** rpm
